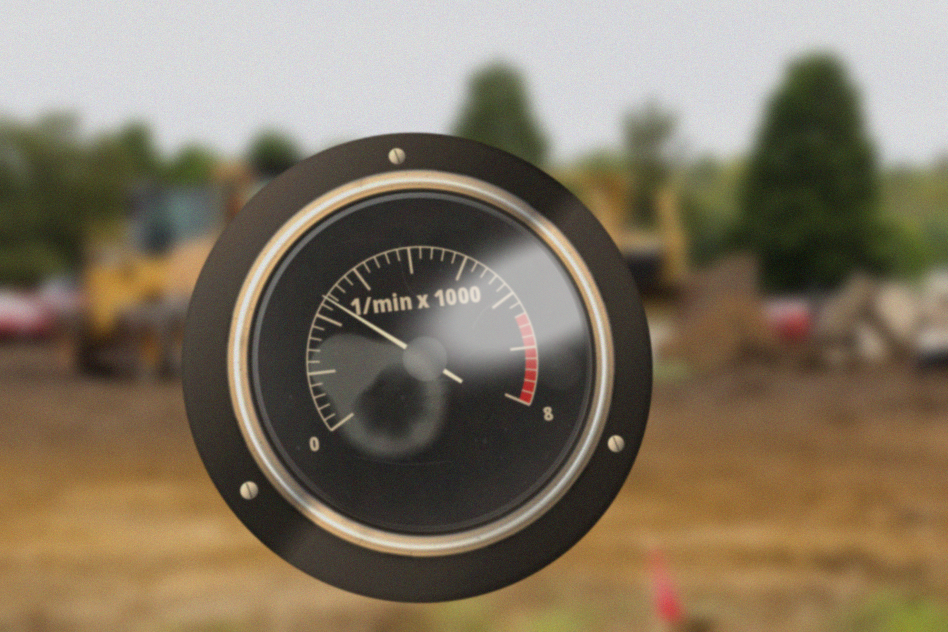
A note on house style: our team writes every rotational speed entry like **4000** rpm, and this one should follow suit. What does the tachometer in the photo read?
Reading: **2300** rpm
